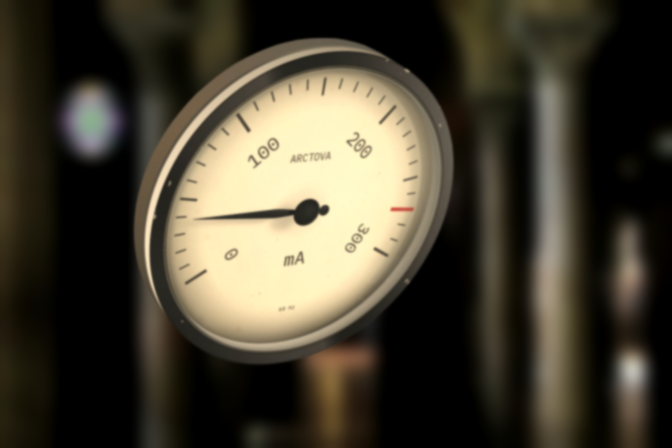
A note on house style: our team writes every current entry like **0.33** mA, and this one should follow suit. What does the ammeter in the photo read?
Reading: **40** mA
